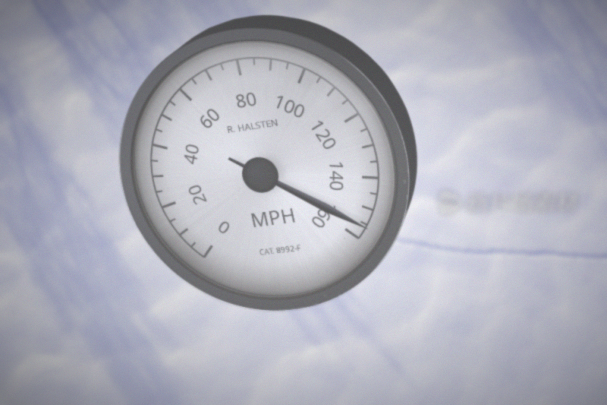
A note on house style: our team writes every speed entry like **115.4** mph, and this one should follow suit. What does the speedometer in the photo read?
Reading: **155** mph
